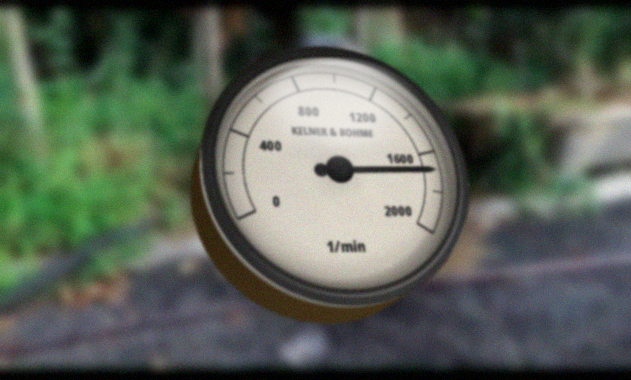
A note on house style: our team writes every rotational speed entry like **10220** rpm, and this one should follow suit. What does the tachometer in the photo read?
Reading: **1700** rpm
